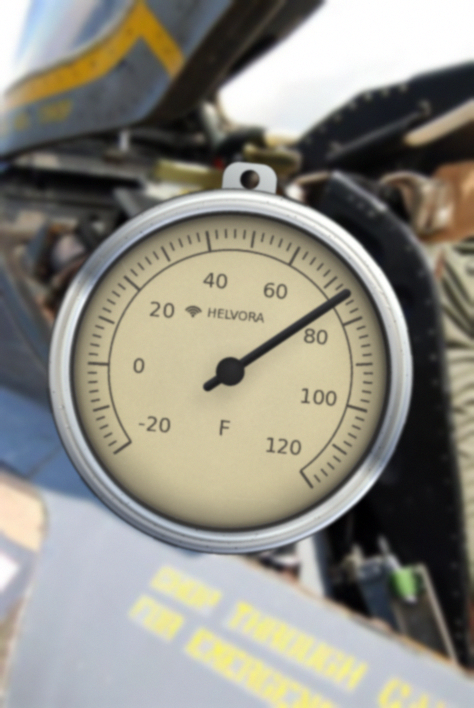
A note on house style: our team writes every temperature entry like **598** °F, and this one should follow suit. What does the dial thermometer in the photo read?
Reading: **74** °F
